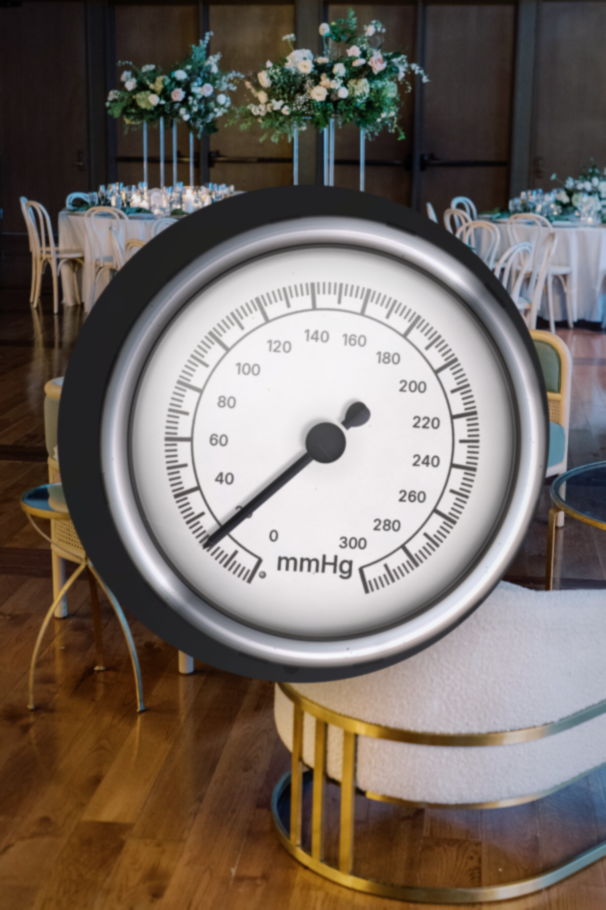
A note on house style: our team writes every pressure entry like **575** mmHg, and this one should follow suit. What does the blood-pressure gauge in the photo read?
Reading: **20** mmHg
